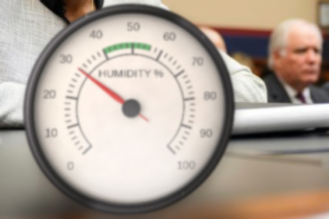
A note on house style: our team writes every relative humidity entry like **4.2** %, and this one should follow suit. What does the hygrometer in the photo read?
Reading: **30** %
